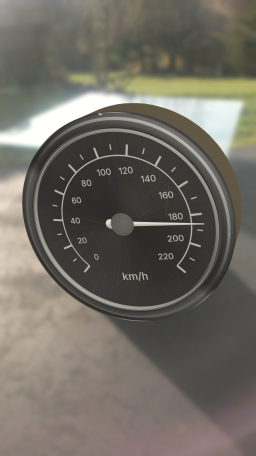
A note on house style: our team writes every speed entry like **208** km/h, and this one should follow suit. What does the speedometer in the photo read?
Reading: **185** km/h
